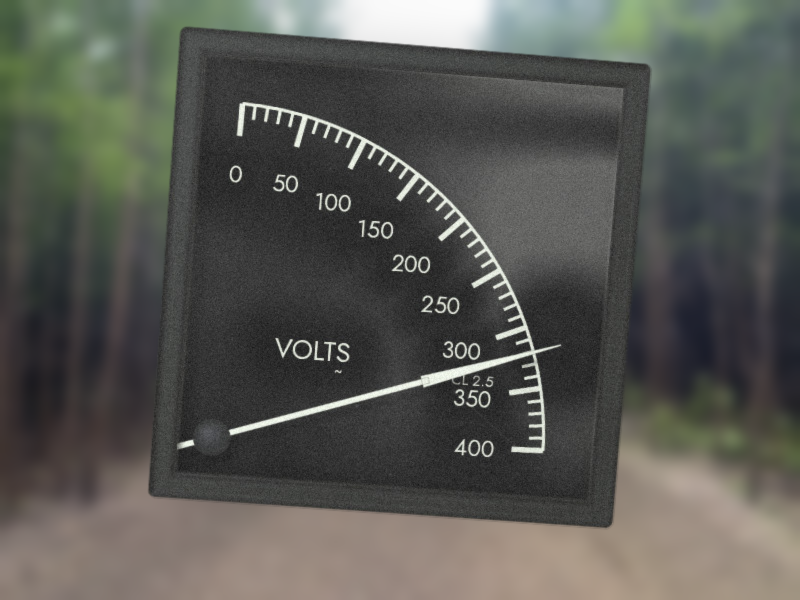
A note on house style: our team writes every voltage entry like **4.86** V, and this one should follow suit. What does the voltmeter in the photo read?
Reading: **320** V
